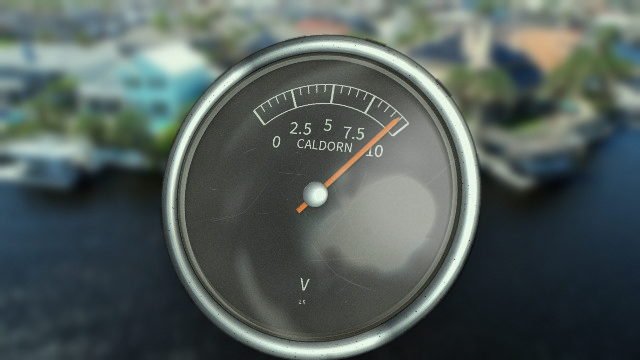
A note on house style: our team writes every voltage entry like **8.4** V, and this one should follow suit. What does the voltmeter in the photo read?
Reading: **9.5** V
